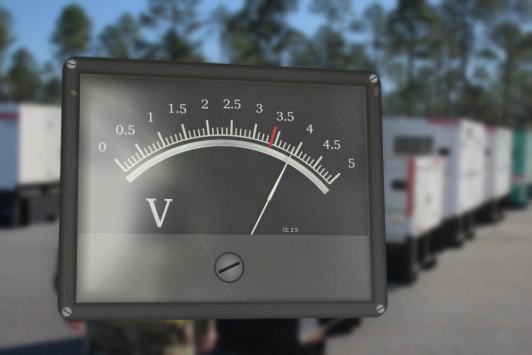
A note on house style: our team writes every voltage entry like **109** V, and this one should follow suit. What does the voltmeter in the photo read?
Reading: **3.9** V
